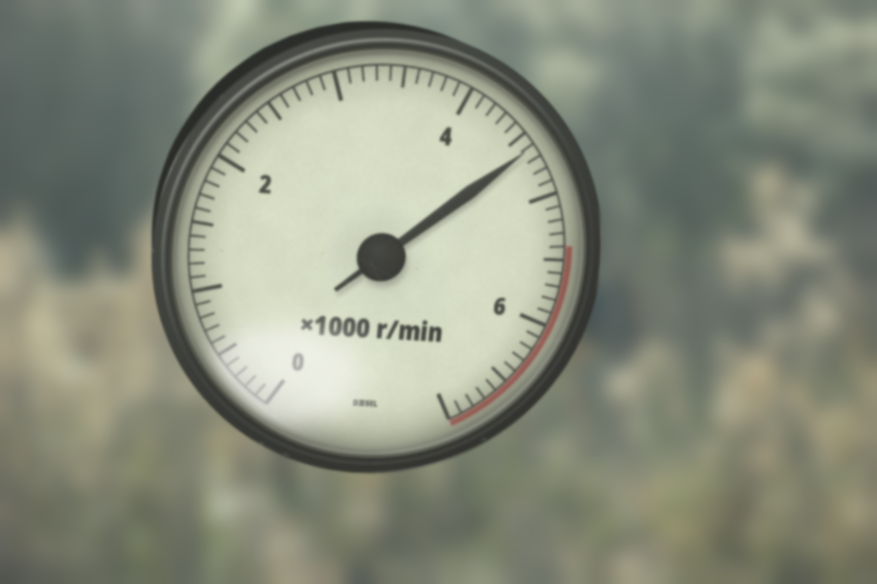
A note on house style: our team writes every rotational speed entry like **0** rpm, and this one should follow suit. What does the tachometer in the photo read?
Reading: **4600** rpm
